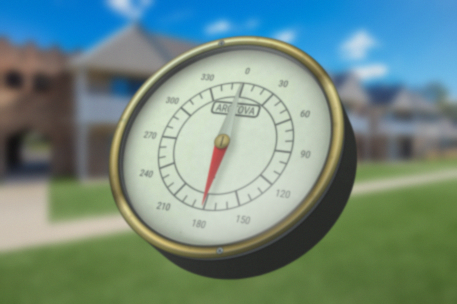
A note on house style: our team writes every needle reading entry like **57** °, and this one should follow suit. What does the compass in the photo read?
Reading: **180** °
